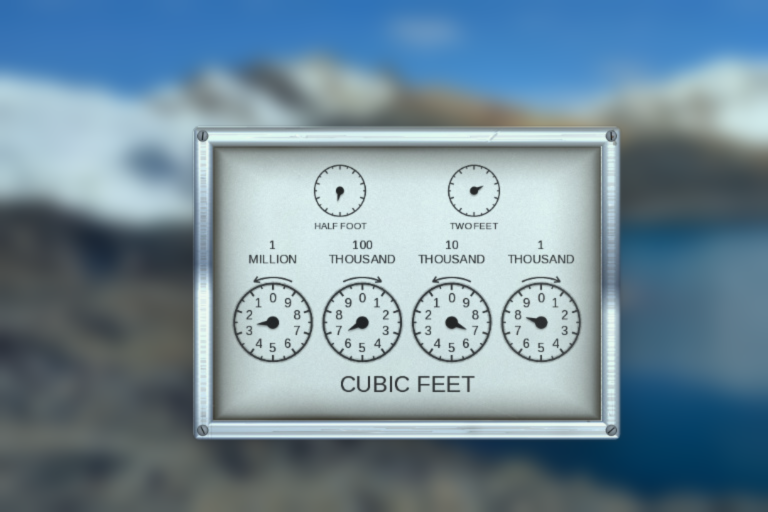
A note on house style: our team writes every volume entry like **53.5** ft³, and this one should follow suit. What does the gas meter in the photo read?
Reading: **266800** ft³
